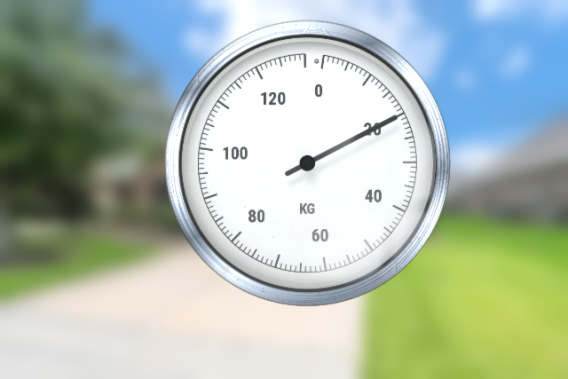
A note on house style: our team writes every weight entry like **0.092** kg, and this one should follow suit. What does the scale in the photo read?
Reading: **20** kg
